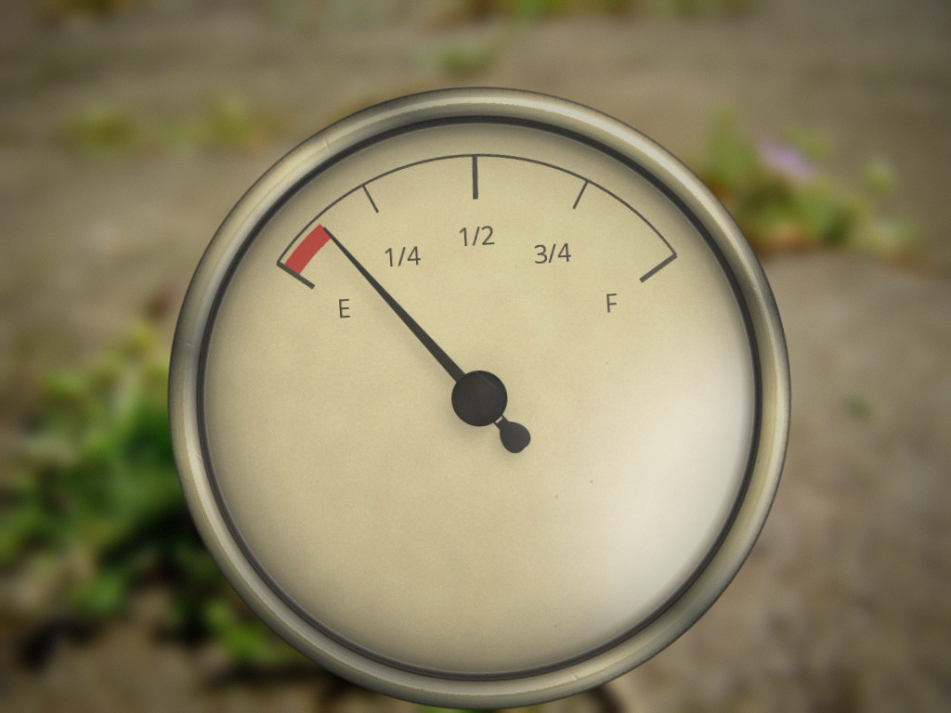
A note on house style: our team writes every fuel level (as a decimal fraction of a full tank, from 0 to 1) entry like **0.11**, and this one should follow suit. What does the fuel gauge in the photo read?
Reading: **0.125**
